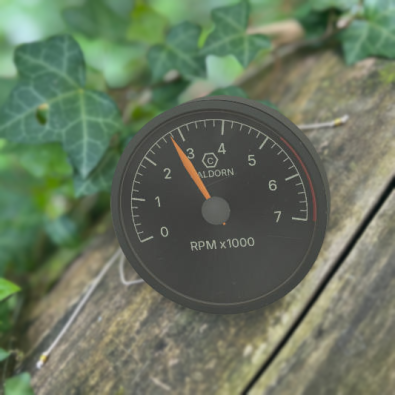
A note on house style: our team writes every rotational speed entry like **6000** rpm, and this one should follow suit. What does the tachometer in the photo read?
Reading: **2800** rpm
